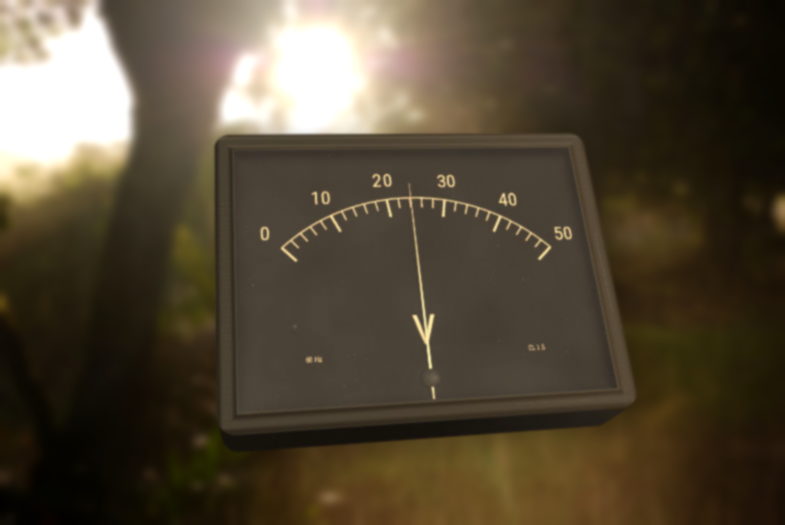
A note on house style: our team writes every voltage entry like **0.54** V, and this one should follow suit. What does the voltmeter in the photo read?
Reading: **24** V
